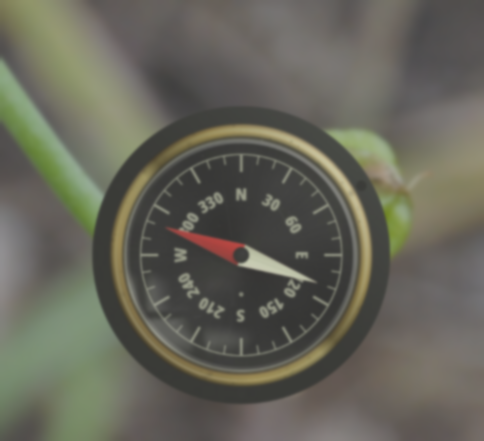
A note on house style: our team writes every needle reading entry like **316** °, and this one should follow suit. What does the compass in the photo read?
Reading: **290** °
